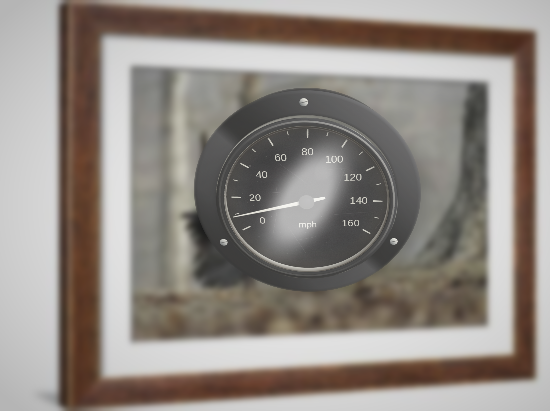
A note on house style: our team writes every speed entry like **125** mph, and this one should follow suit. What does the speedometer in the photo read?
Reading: **10** mph
